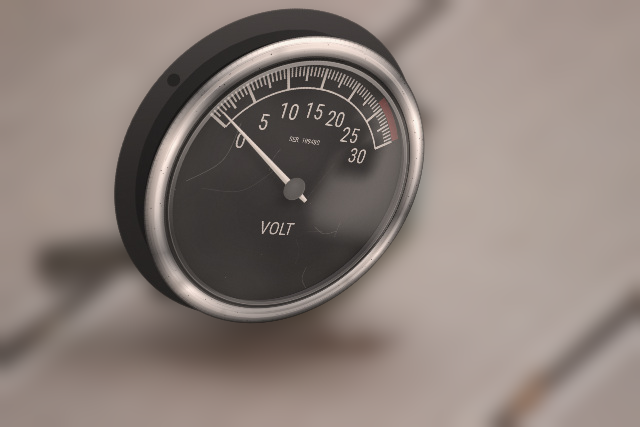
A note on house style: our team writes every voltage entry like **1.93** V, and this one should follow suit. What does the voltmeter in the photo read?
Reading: **1** V
